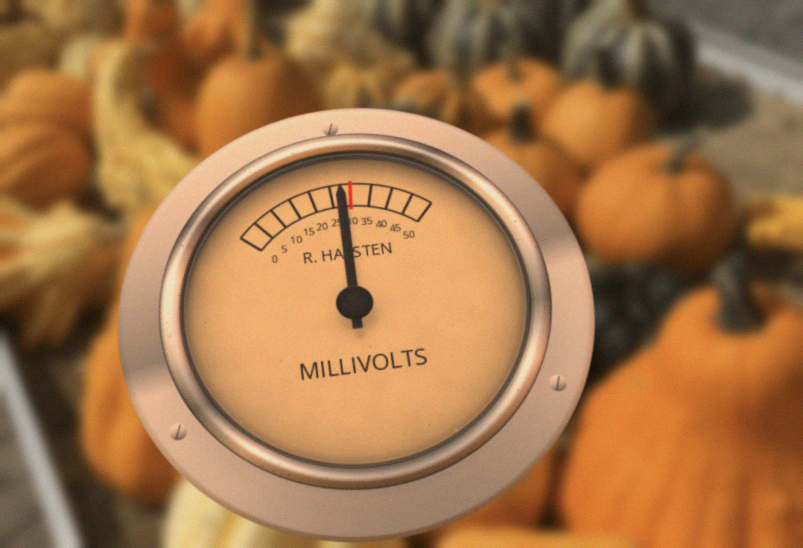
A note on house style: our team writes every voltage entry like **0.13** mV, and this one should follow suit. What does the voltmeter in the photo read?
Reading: **27.5** mV
